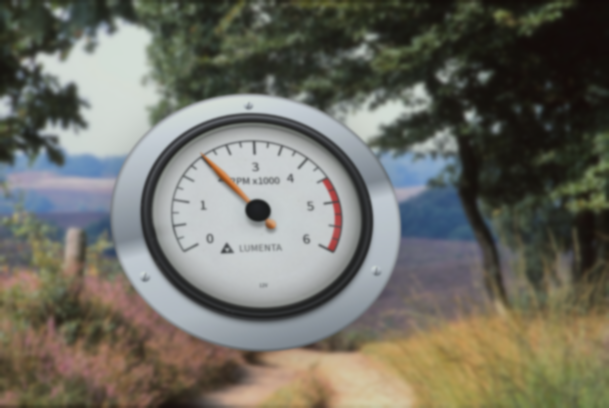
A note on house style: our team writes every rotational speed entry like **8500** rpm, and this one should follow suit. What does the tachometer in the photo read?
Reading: **2000** rpm
